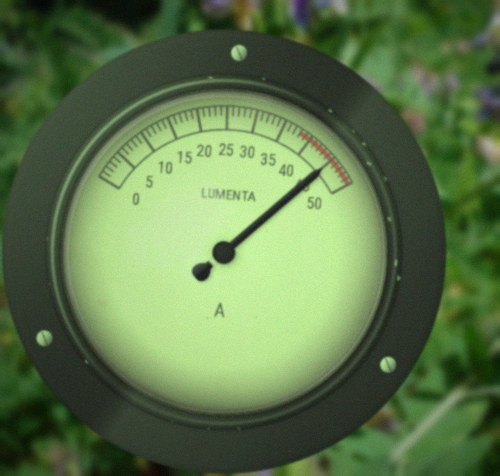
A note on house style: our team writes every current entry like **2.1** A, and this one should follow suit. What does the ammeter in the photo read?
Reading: **45** A
